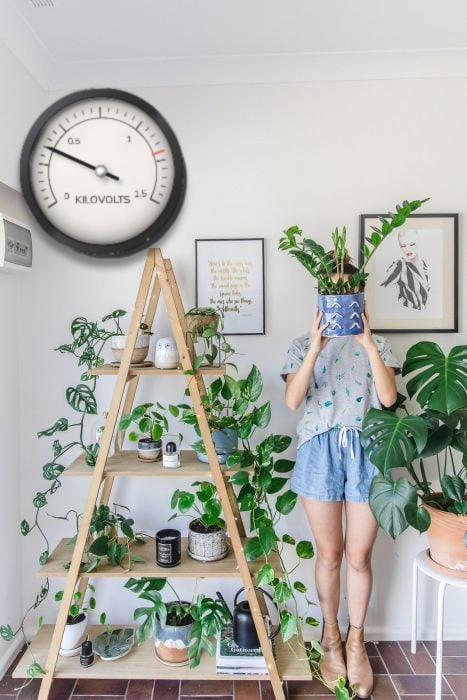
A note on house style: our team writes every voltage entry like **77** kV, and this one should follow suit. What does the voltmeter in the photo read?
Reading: **0.35** kV
